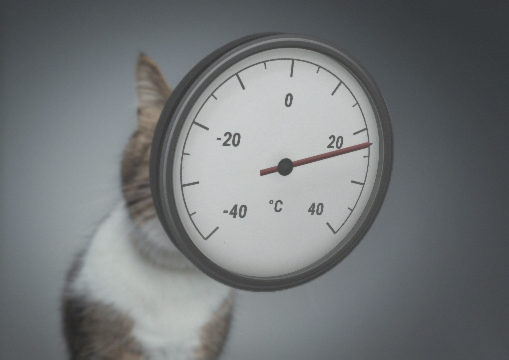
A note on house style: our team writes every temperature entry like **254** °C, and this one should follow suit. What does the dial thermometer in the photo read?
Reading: **22.5** °C
